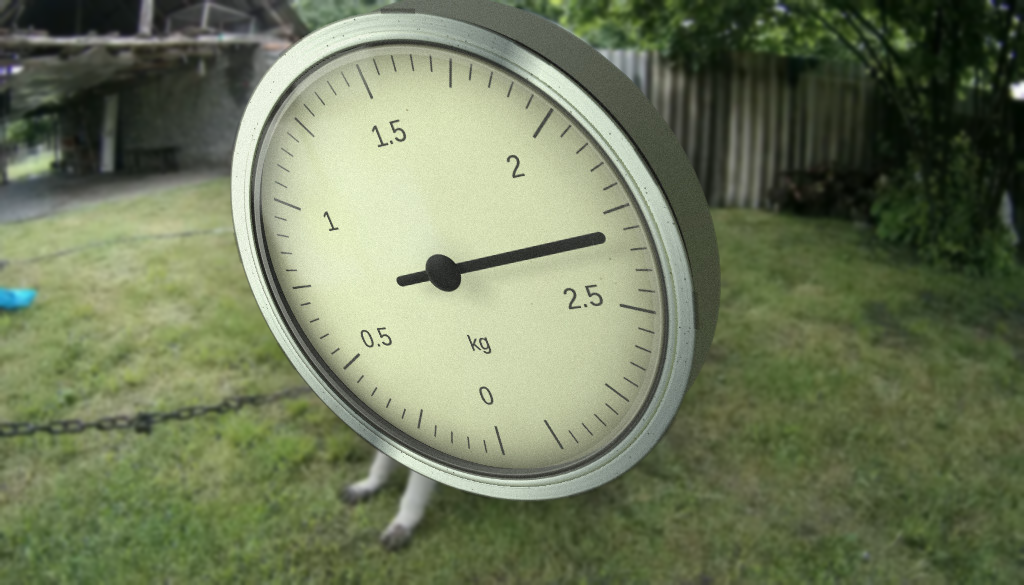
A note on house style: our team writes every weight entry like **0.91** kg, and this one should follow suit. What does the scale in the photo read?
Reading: **2.3** kg
